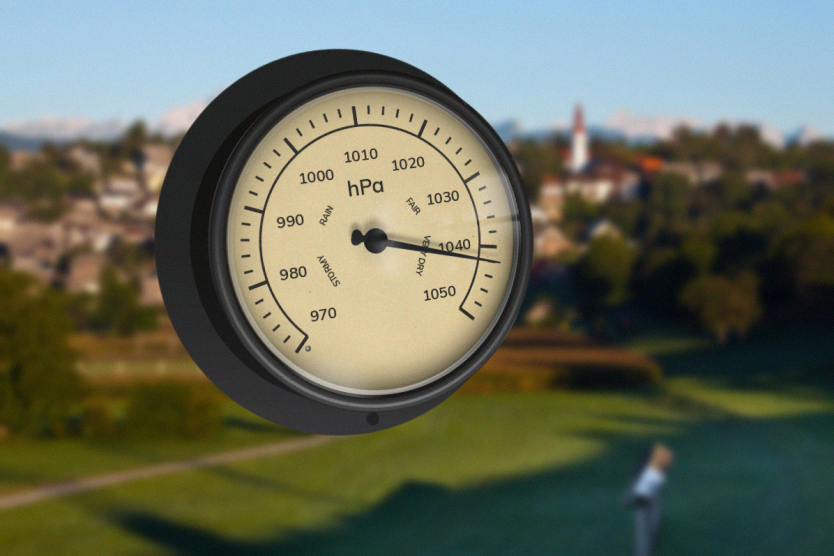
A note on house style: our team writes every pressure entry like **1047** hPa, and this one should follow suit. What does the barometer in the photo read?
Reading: **1042** hPa
